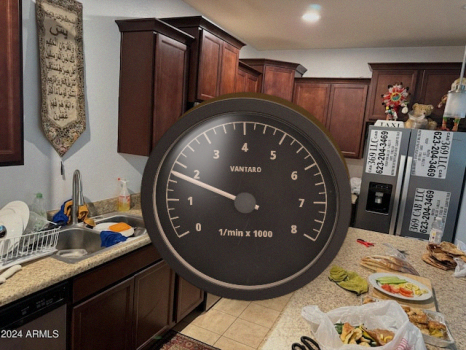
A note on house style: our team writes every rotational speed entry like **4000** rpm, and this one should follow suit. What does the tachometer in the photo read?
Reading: **1750** rpm
